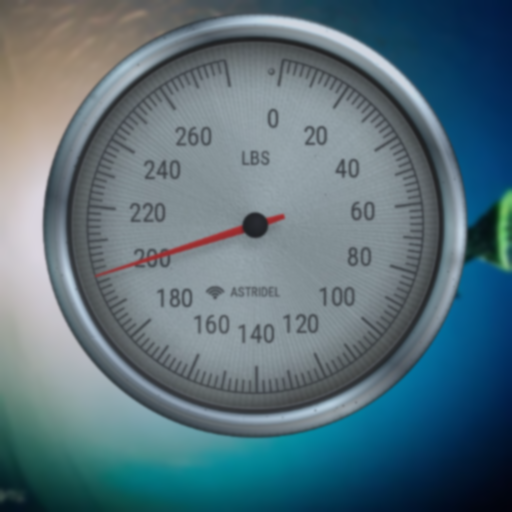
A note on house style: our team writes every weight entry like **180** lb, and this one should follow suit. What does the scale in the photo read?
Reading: **200** lb
